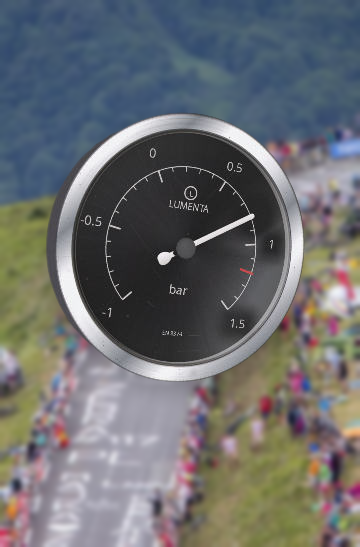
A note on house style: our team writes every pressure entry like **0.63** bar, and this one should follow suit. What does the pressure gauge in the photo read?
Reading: **0.8** bar
